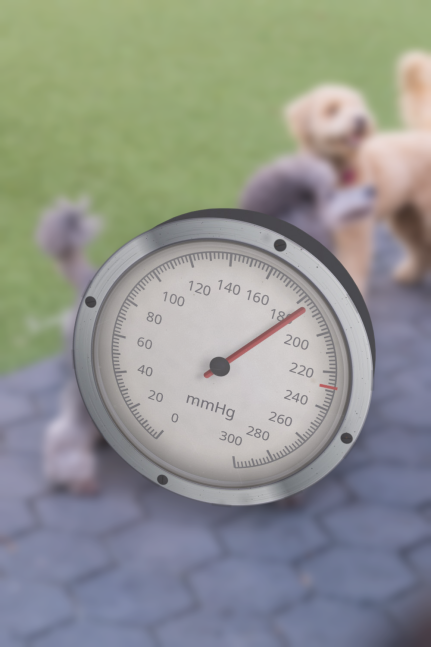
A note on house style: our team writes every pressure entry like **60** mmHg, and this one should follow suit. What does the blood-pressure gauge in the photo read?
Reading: **184** mmHg
